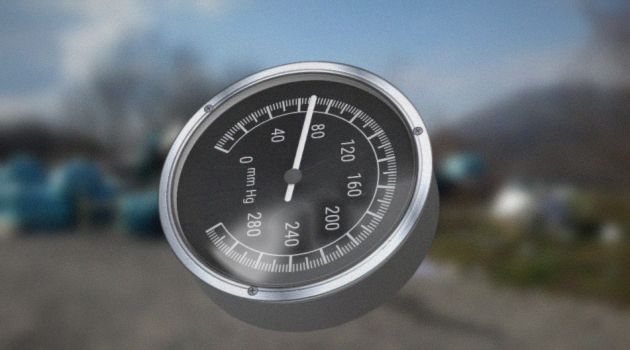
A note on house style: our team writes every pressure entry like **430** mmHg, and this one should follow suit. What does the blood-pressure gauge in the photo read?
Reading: **70** mmHg
